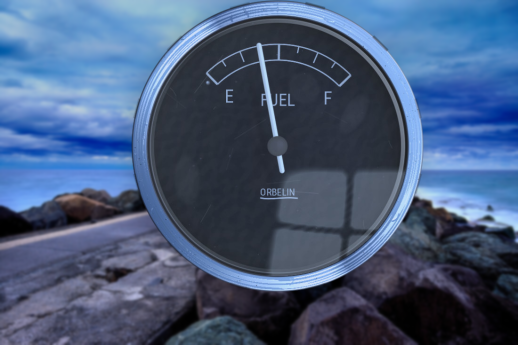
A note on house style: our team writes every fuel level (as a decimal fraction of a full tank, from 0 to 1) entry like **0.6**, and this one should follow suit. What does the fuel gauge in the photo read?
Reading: **0.375**
